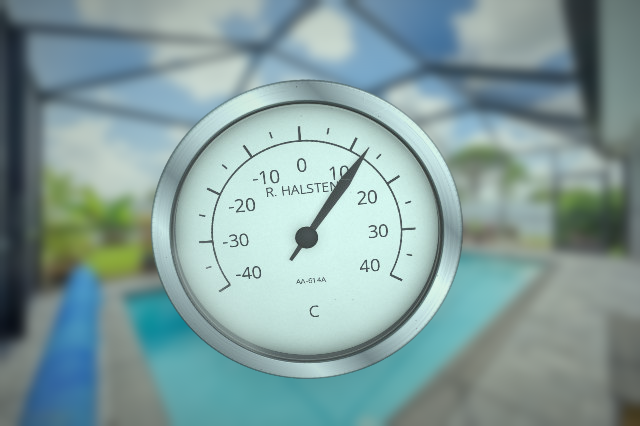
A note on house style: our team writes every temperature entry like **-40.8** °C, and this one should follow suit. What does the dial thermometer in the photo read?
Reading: **12.5** °C
